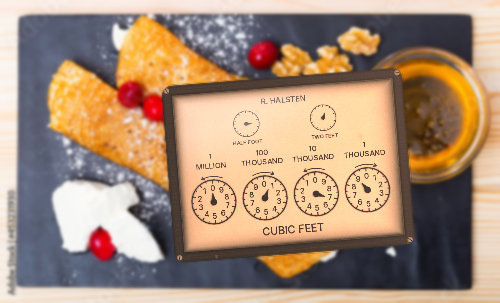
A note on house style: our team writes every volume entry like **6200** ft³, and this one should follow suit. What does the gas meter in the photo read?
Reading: **6900** ft³
